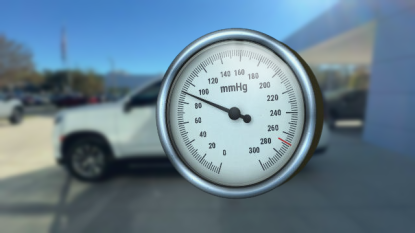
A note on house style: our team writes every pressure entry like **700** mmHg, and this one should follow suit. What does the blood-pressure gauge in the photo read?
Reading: **90** mmHg
